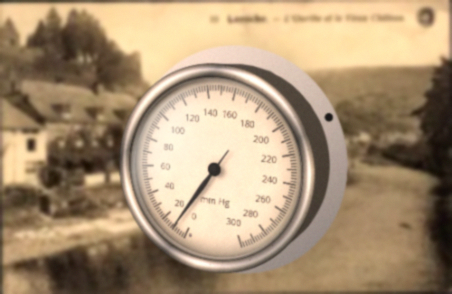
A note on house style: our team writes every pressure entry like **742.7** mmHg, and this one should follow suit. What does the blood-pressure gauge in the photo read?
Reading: **10** mmHg
